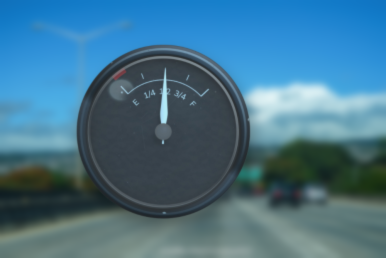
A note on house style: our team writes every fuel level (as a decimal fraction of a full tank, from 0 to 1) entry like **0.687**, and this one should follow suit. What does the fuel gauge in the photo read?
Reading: **0.5**
